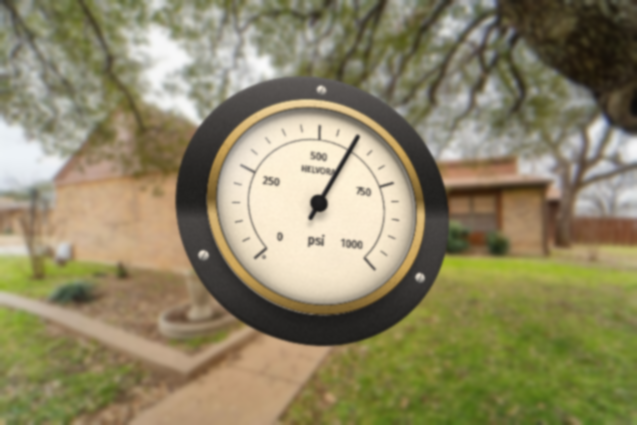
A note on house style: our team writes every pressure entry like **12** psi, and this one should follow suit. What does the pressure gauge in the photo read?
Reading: **600** psi
